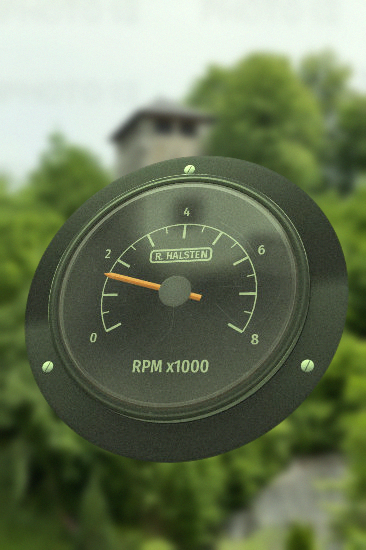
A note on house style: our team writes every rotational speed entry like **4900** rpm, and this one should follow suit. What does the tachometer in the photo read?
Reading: **1500** rpm
